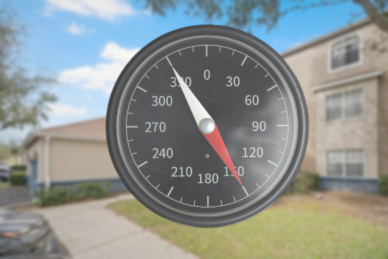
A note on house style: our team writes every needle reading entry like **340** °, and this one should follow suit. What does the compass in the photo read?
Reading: **150** °
